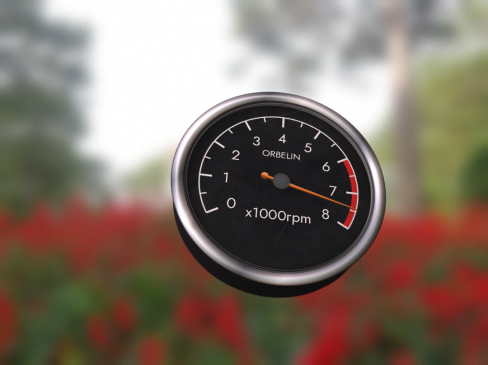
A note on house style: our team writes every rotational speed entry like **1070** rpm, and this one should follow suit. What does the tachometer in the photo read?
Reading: **7500** rpm
